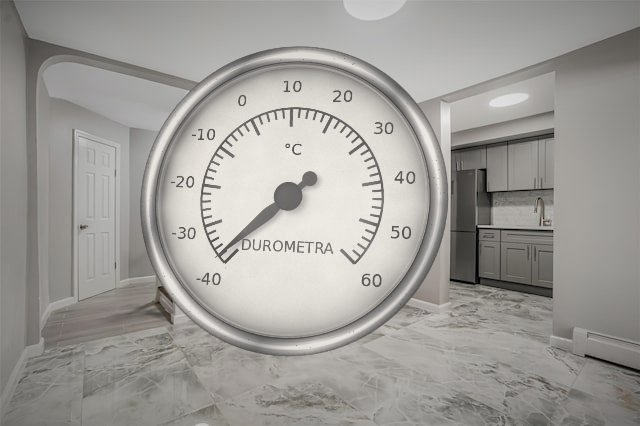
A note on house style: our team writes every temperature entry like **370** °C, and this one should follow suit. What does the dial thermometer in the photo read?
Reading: **-38** °C
